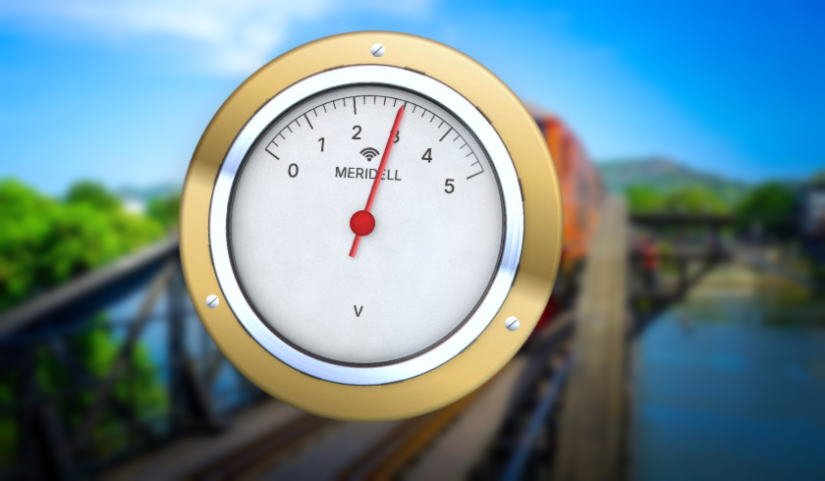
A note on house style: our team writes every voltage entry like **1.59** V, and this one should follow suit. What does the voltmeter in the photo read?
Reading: **3** V
